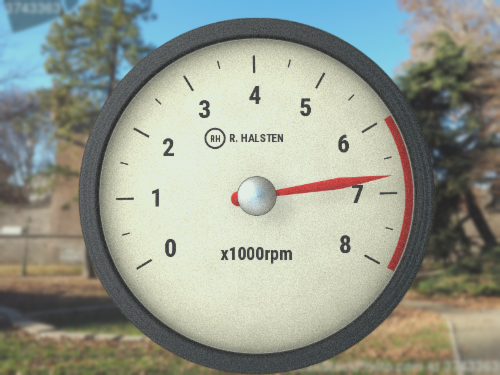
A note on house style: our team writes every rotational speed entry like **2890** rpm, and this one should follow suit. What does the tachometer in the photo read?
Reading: **6750** rpm
